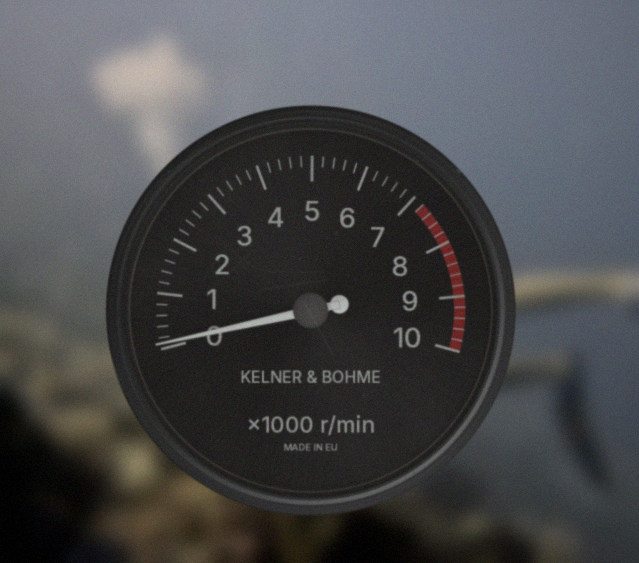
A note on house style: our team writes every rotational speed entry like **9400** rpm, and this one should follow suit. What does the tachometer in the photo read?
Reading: **100** rpm
